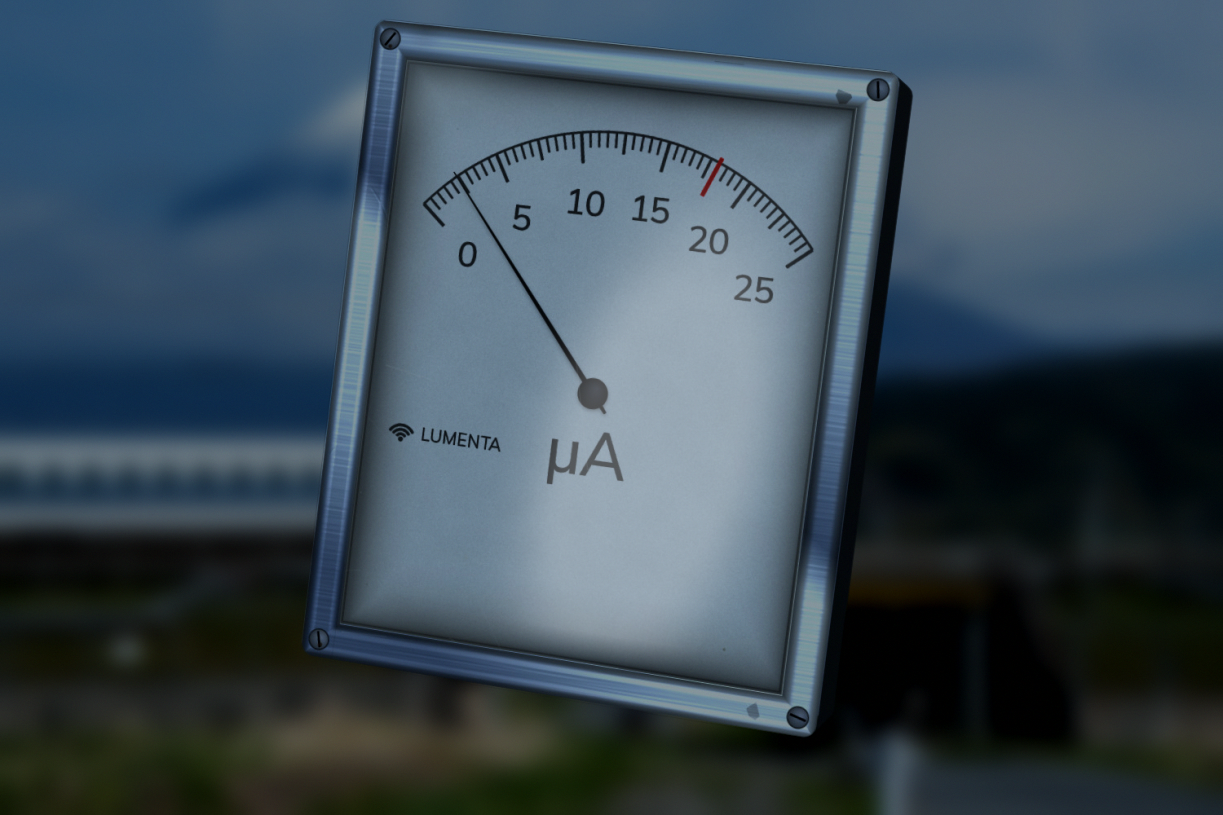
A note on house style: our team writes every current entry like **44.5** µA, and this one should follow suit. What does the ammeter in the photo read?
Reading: **2.5** µA
